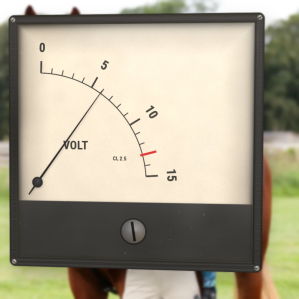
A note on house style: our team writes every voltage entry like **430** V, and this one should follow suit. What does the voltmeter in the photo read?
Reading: **6** V
